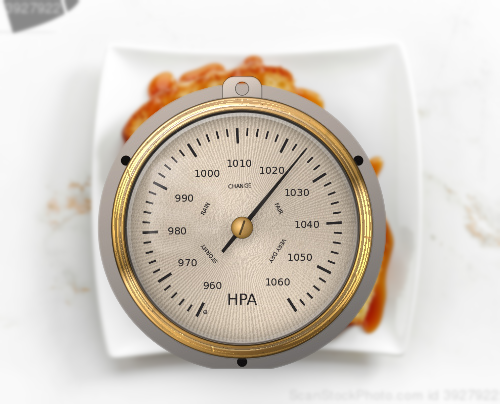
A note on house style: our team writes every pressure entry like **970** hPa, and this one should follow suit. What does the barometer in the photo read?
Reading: **1024** hPa
